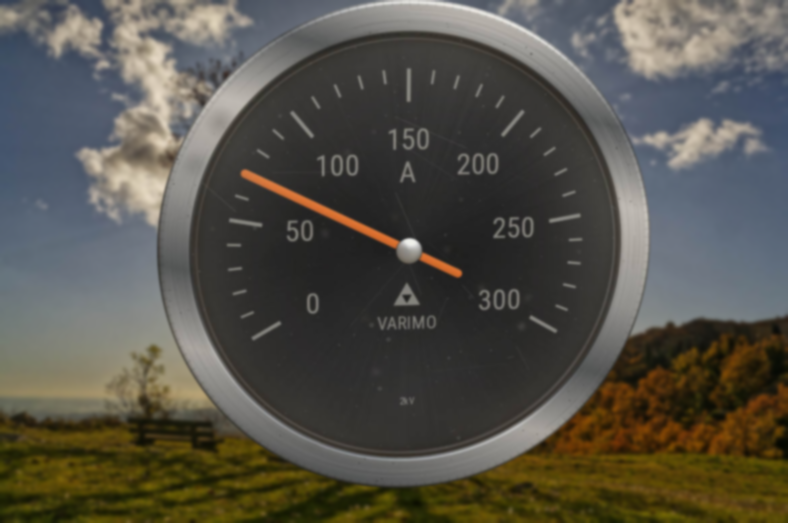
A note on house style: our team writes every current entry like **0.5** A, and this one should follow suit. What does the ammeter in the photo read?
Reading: **70** A
